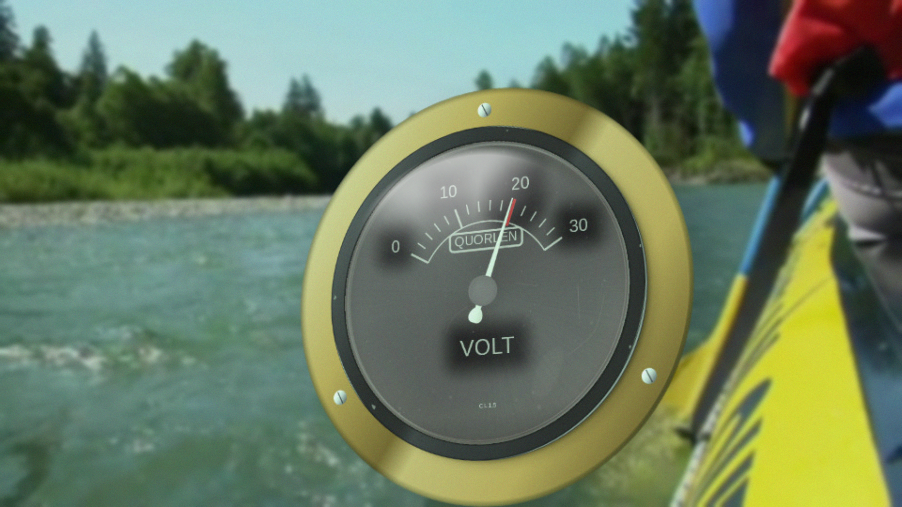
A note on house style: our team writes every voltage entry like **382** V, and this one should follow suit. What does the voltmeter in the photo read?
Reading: **20** V
